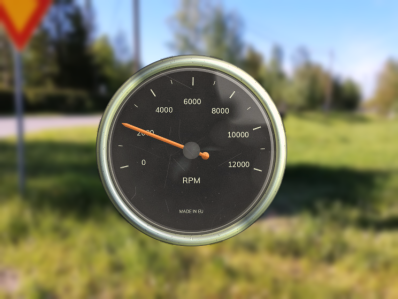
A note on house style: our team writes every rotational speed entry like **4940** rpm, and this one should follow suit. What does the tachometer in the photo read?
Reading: **2000** rpm
